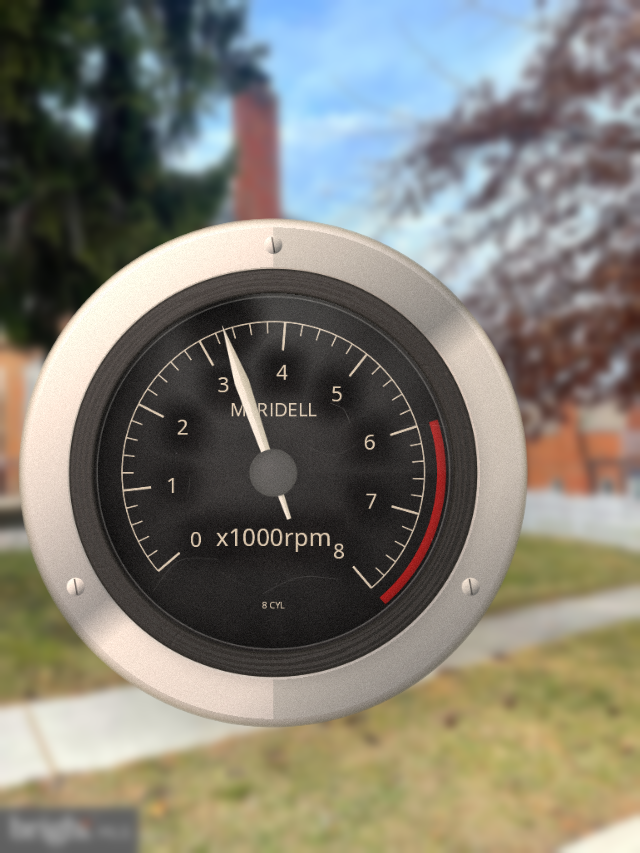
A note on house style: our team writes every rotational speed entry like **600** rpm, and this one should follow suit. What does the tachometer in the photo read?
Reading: **3300** rpm
